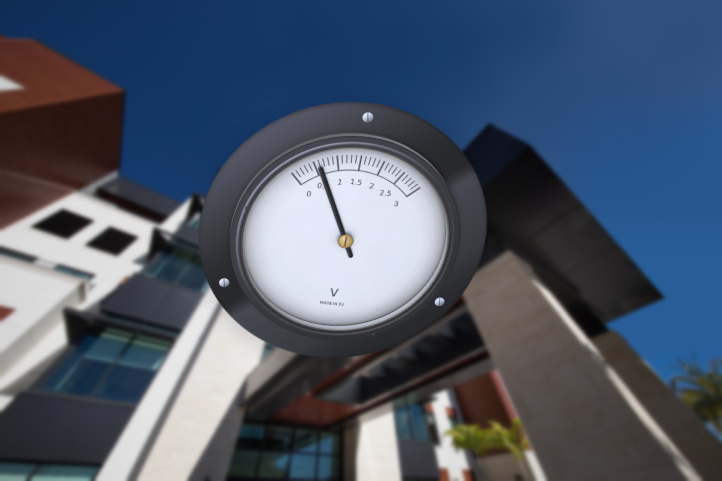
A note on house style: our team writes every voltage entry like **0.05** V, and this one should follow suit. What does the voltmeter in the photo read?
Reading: **0.6** V
